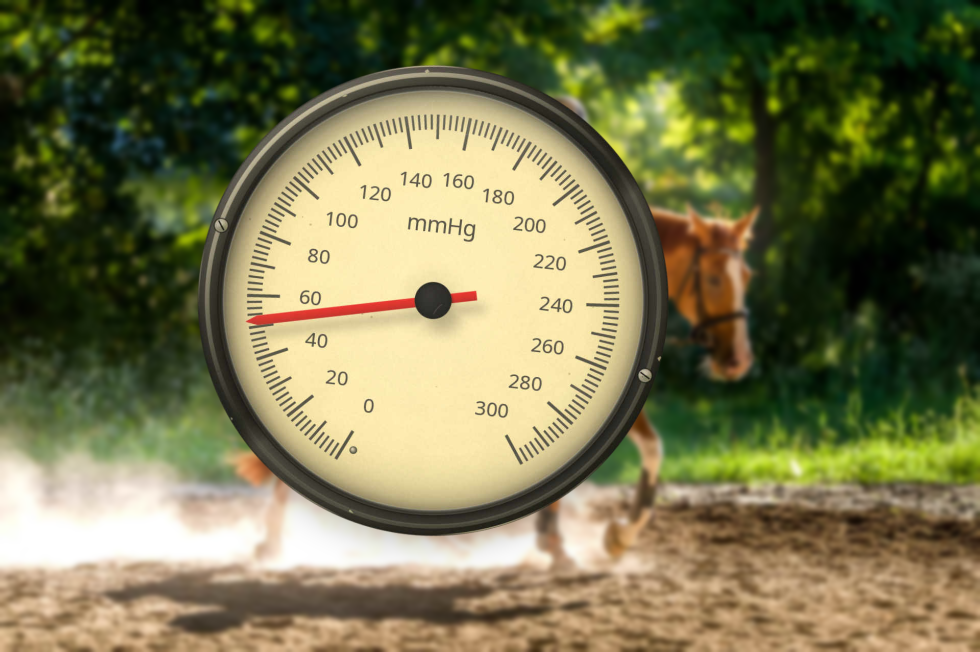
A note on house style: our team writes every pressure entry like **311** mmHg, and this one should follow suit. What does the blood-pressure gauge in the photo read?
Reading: **52** mmHg
